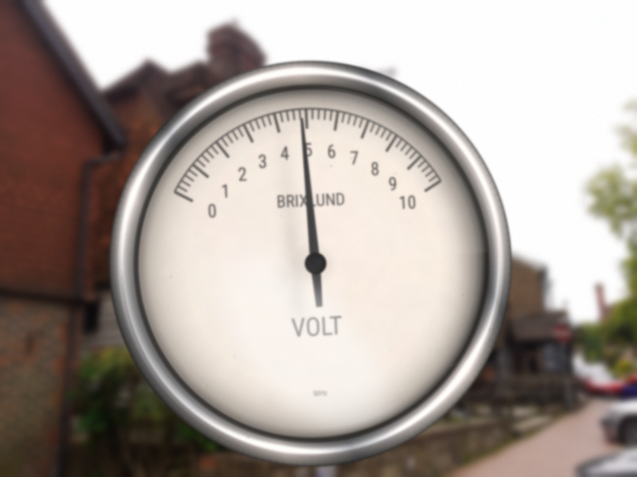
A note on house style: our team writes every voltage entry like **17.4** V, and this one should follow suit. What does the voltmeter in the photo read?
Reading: **4.8** V
